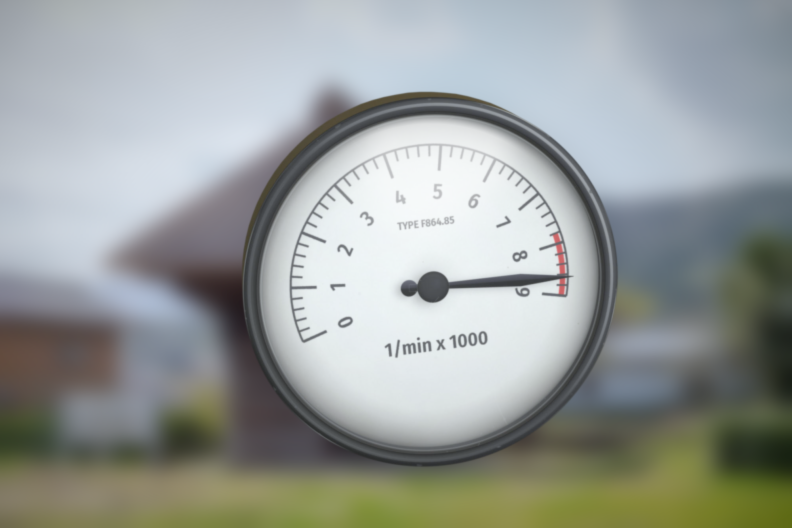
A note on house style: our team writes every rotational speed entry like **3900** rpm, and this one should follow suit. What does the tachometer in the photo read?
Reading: **8600** rpm
